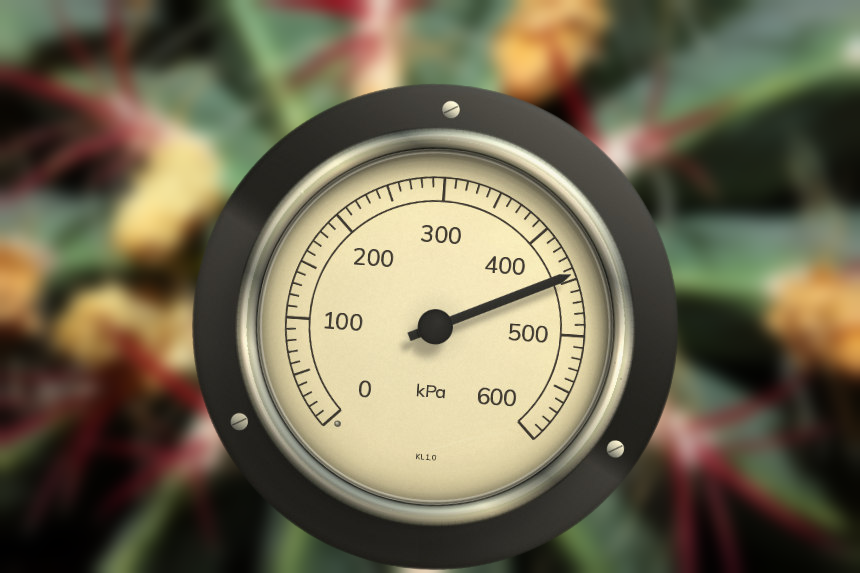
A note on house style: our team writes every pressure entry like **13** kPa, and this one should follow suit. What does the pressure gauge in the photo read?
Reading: **445** kPa
